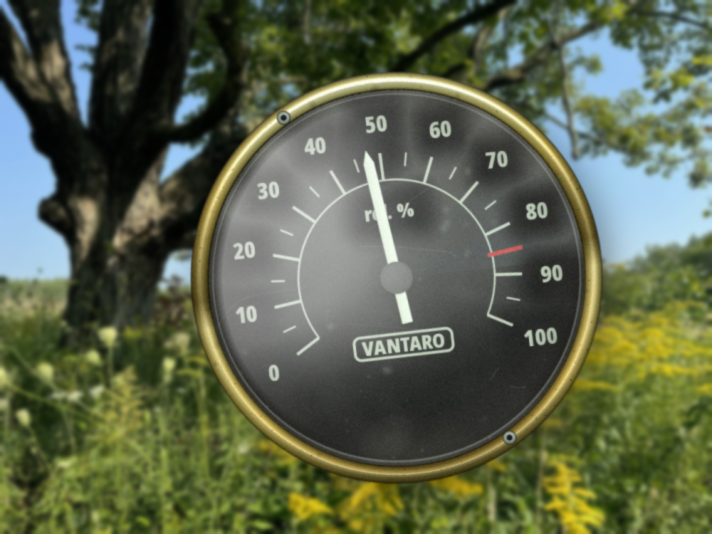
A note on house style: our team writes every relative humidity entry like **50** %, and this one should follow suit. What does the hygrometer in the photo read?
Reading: **47.5** %
